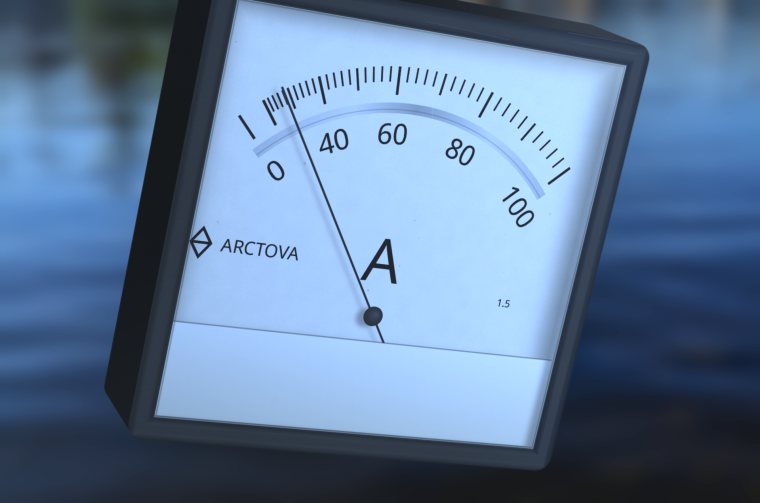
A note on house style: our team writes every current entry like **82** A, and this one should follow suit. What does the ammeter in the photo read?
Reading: **28** A
